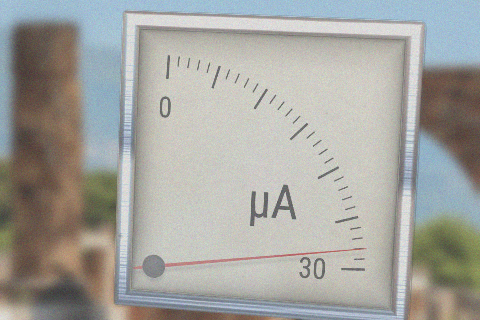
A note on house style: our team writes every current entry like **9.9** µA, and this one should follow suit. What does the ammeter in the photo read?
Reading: **28** µA
